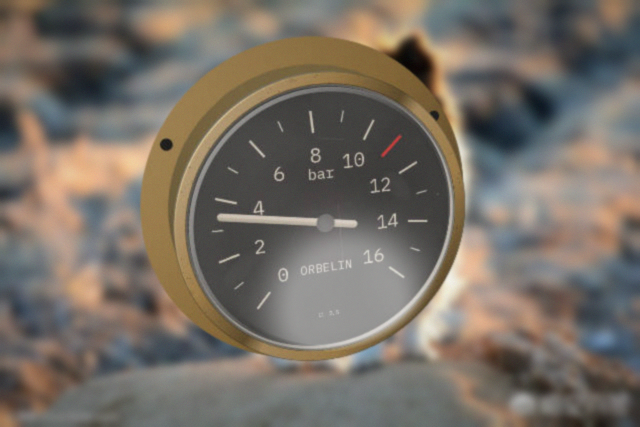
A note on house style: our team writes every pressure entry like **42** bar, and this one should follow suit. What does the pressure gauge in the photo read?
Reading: **3.5** bar
